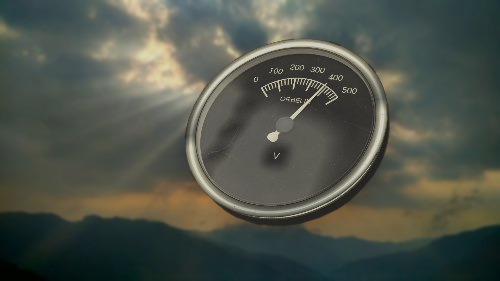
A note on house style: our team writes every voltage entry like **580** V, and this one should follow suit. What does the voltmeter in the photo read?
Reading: **400** V
